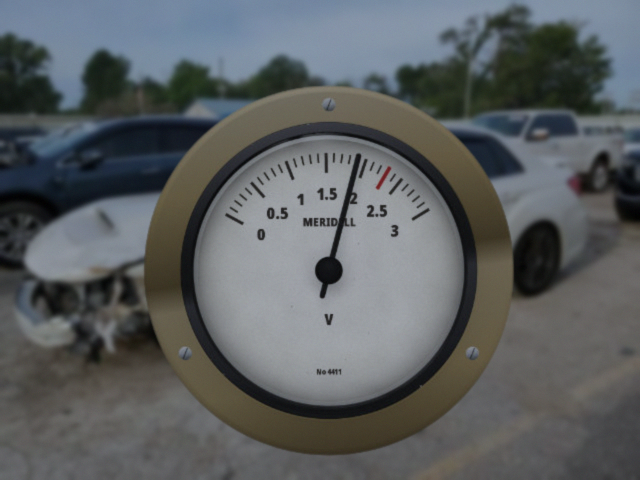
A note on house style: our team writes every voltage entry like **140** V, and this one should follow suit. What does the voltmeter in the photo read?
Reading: **1.9** V
